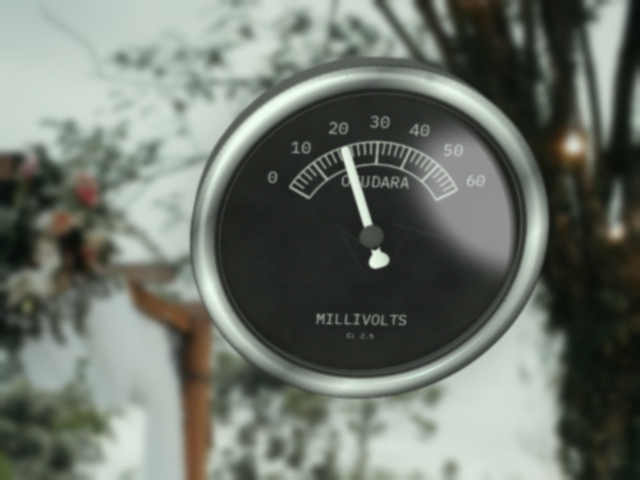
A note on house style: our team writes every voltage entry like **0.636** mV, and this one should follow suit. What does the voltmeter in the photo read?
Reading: **20** mV
